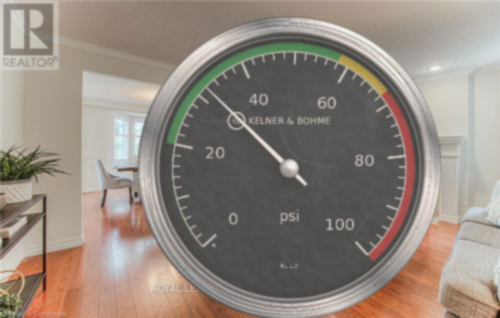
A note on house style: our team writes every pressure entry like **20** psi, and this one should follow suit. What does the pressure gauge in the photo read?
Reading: **32** psi
